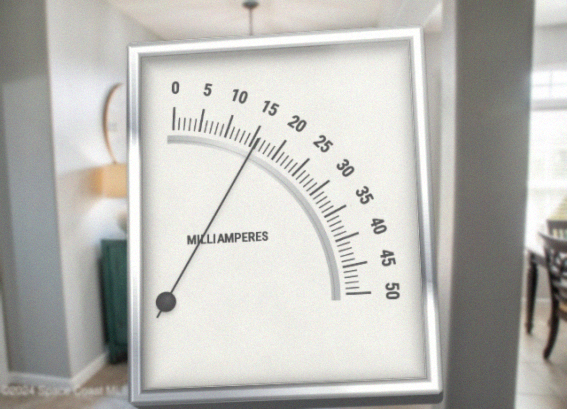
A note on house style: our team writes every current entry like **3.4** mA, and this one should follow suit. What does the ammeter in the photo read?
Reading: **16** mA
